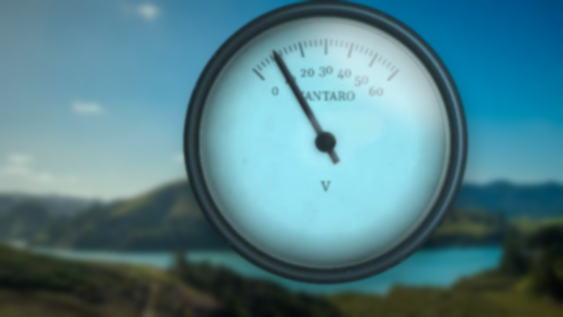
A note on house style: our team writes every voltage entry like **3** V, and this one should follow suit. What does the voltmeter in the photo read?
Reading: **10** V
